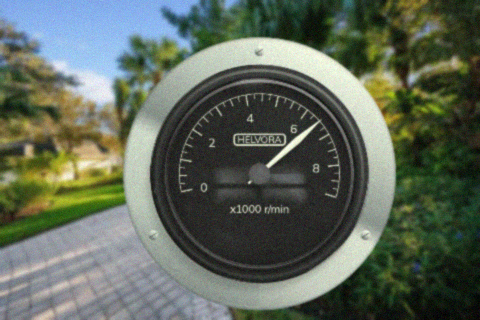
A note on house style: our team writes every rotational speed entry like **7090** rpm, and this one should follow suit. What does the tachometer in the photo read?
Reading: **6500** rpm
